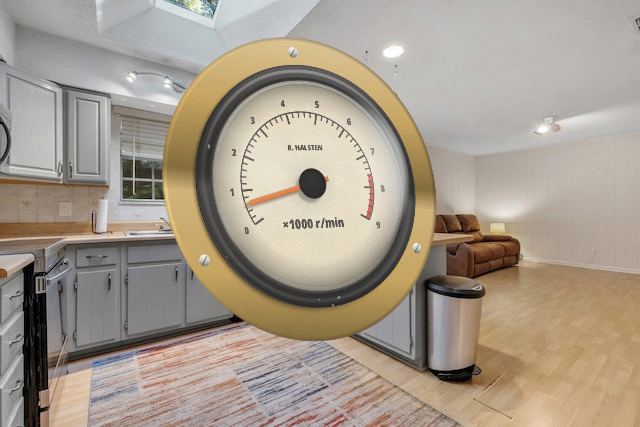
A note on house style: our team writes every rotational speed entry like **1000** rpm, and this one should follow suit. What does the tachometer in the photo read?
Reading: **600** rpm
